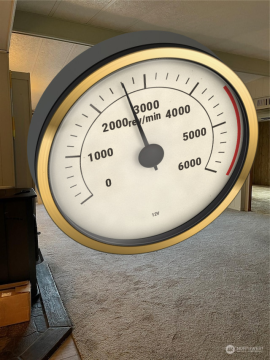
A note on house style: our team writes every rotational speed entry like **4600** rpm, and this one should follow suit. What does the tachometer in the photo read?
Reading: **2600** rpm
